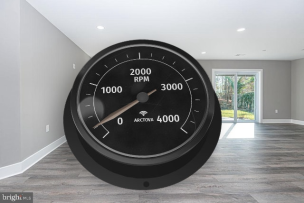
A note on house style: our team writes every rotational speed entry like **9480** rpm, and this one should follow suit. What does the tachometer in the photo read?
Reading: **200** rpm
